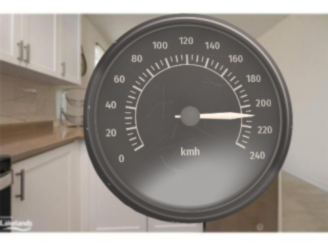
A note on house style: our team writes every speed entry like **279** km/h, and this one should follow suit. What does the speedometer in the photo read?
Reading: **210** km/h
